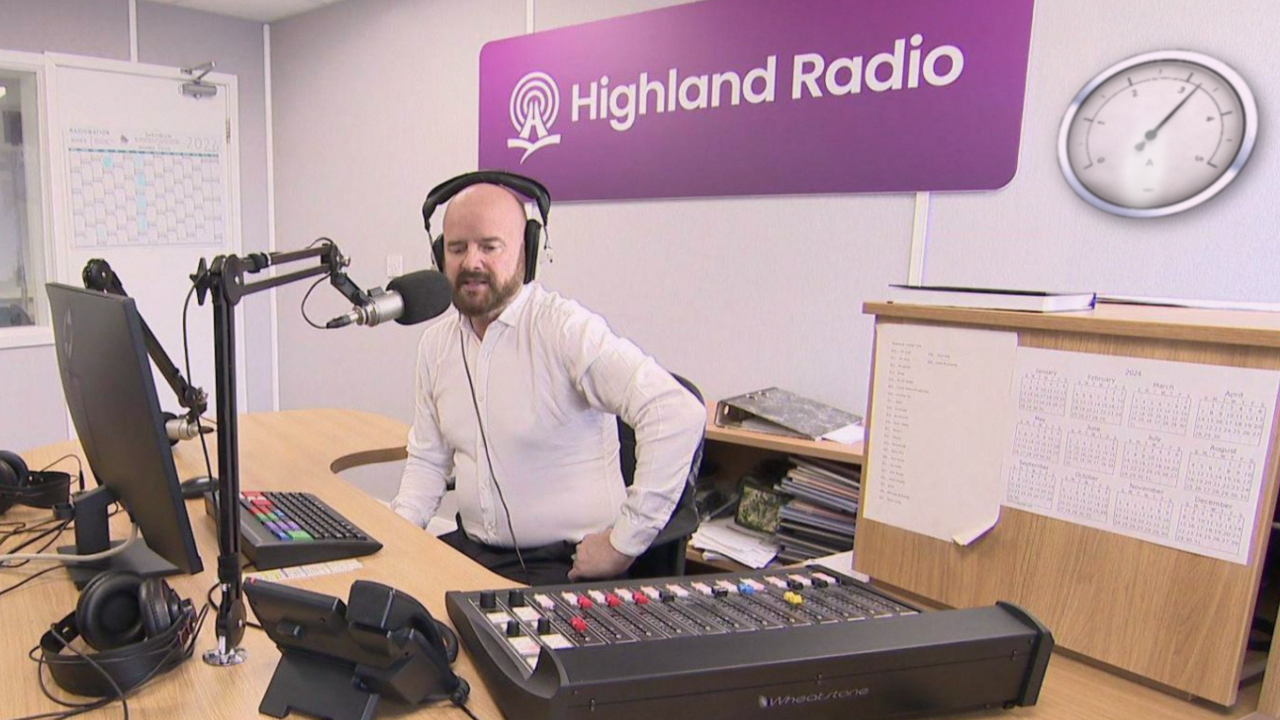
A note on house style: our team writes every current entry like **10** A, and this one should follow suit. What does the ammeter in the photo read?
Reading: **3.25** A
